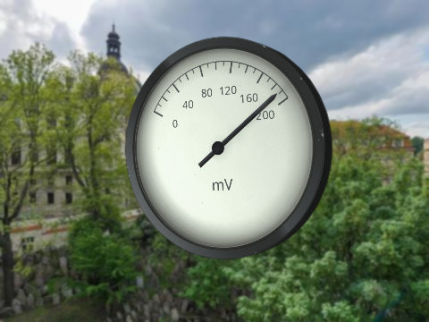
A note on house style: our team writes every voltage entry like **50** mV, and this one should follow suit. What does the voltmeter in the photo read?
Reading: **190** mV
